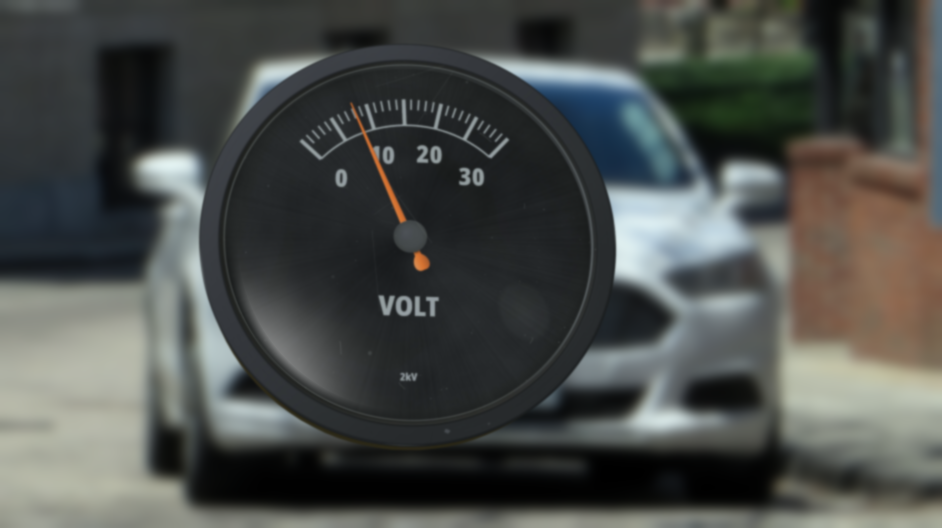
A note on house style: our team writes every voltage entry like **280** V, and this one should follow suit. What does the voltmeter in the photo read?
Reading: **8** V
